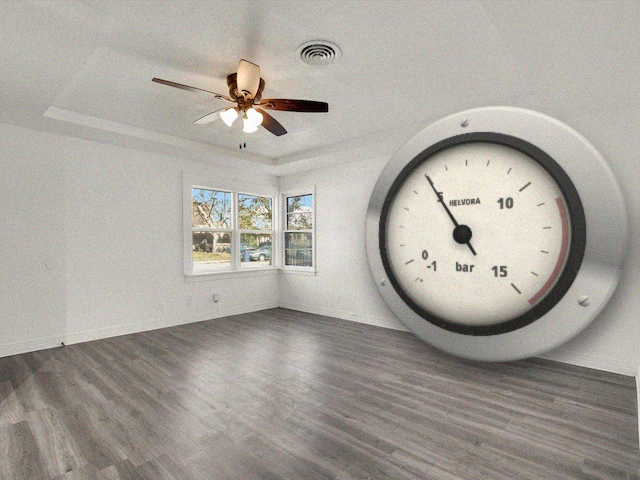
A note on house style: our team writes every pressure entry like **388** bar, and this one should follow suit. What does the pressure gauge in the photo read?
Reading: **5** bar
